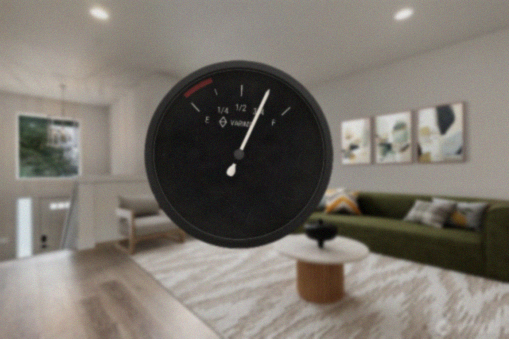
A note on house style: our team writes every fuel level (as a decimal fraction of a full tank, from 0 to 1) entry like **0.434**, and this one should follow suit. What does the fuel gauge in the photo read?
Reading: **0.75**
